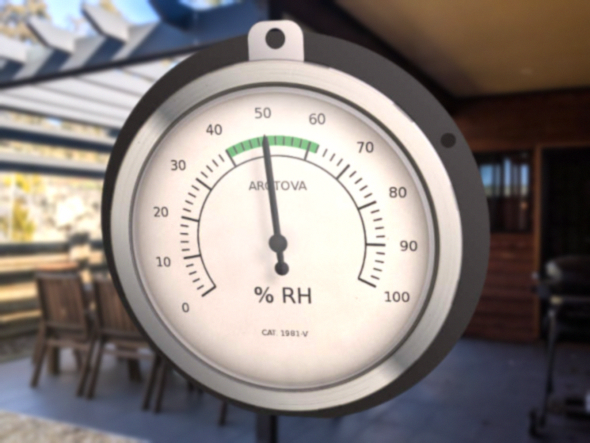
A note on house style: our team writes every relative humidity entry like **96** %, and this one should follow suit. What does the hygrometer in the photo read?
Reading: **50** %
